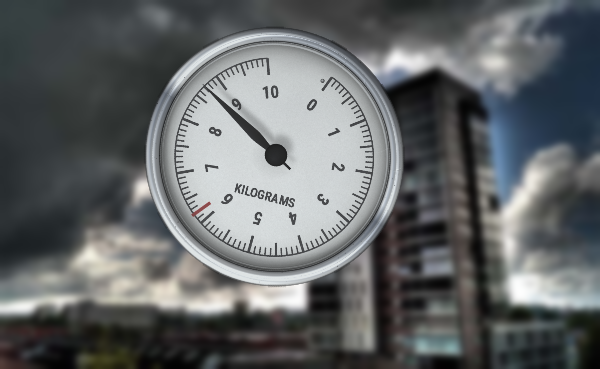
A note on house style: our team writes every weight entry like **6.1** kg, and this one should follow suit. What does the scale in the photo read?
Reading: **8.7** kg
